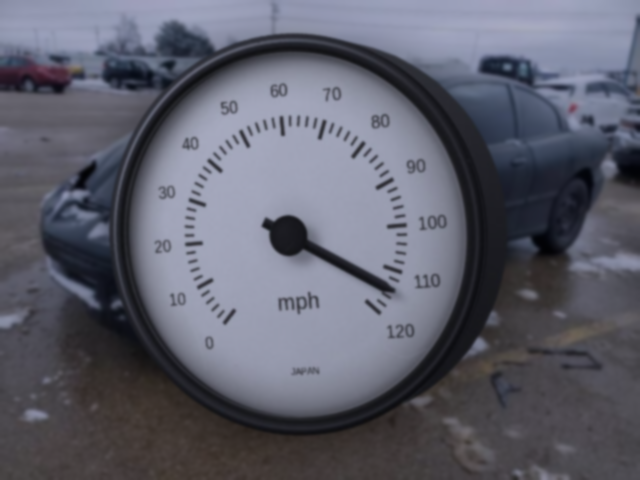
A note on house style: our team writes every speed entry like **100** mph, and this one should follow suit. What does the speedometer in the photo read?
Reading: **114** mph
